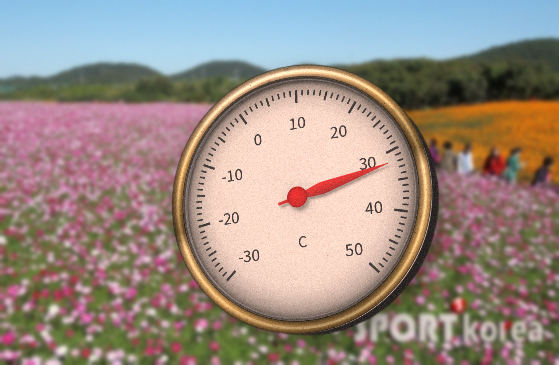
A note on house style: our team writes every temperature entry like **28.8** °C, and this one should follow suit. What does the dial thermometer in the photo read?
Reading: **32** °C
